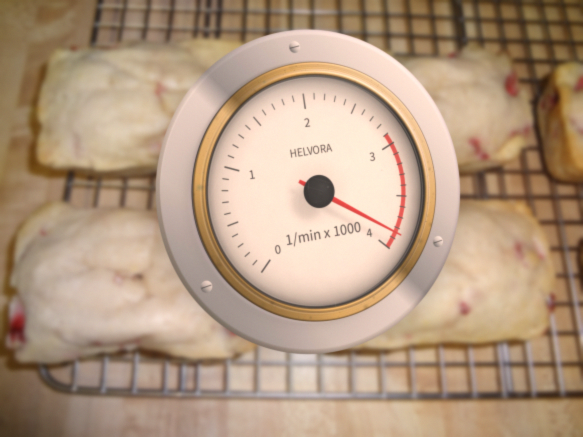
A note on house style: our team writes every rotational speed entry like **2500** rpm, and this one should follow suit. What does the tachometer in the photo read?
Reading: **3850** rpm
